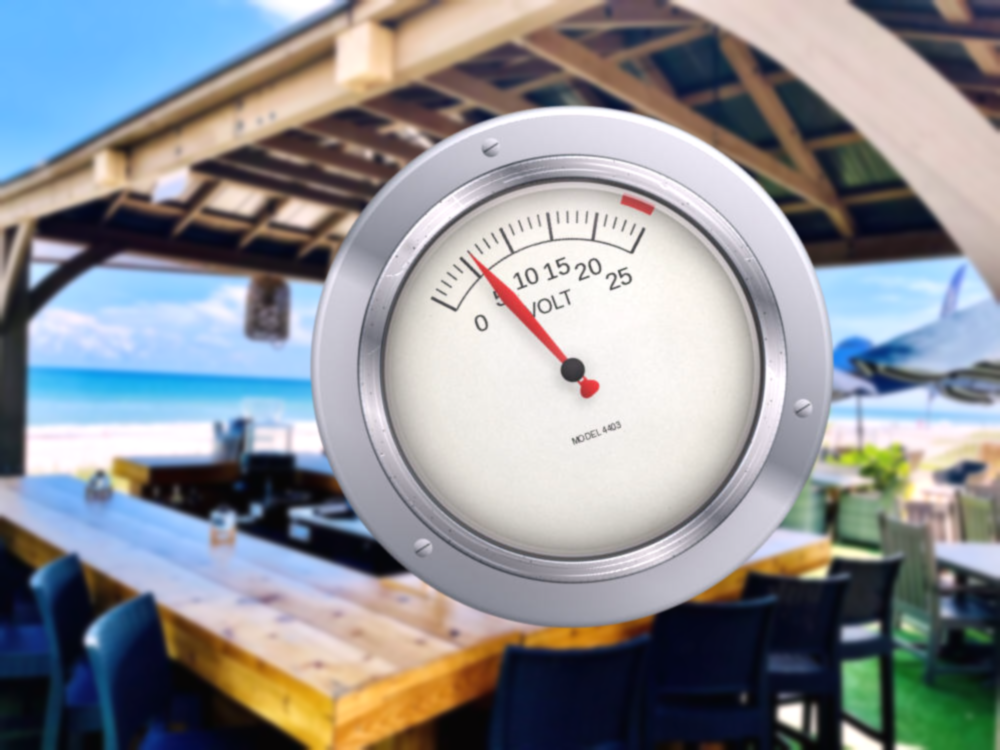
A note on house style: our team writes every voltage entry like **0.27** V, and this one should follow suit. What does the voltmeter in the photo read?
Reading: **6** V
